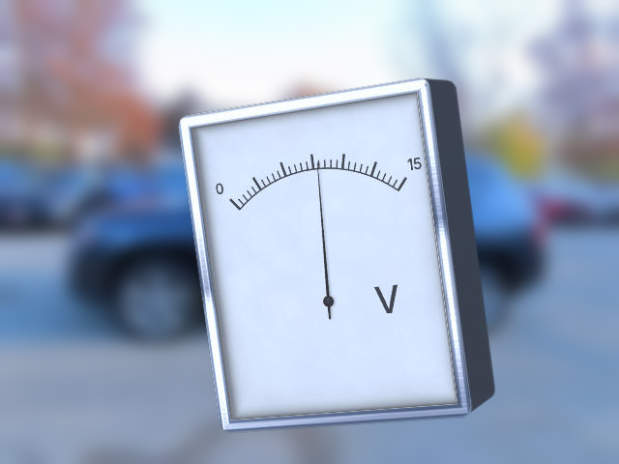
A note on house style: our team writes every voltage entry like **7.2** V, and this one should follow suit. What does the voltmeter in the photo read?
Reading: **8** V
